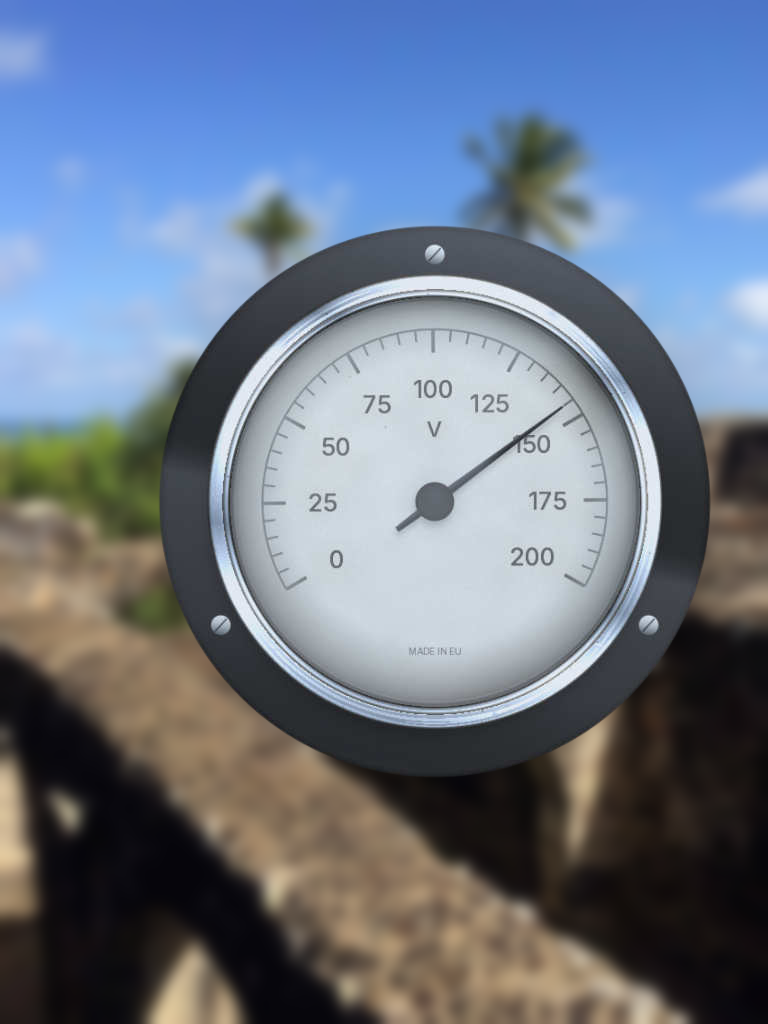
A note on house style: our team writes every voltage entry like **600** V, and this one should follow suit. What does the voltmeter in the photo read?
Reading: **145** V
